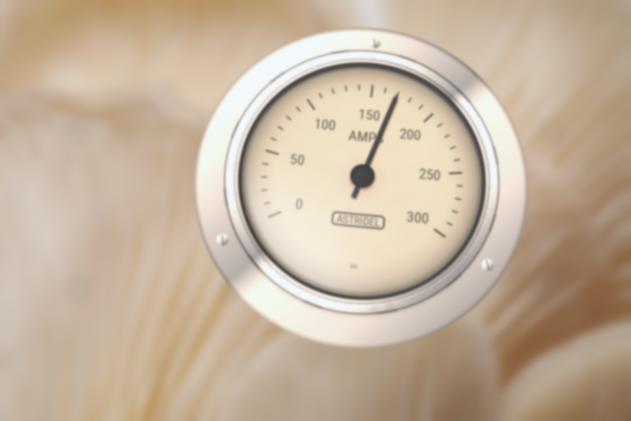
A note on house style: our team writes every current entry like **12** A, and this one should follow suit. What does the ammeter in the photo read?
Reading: **170** A
